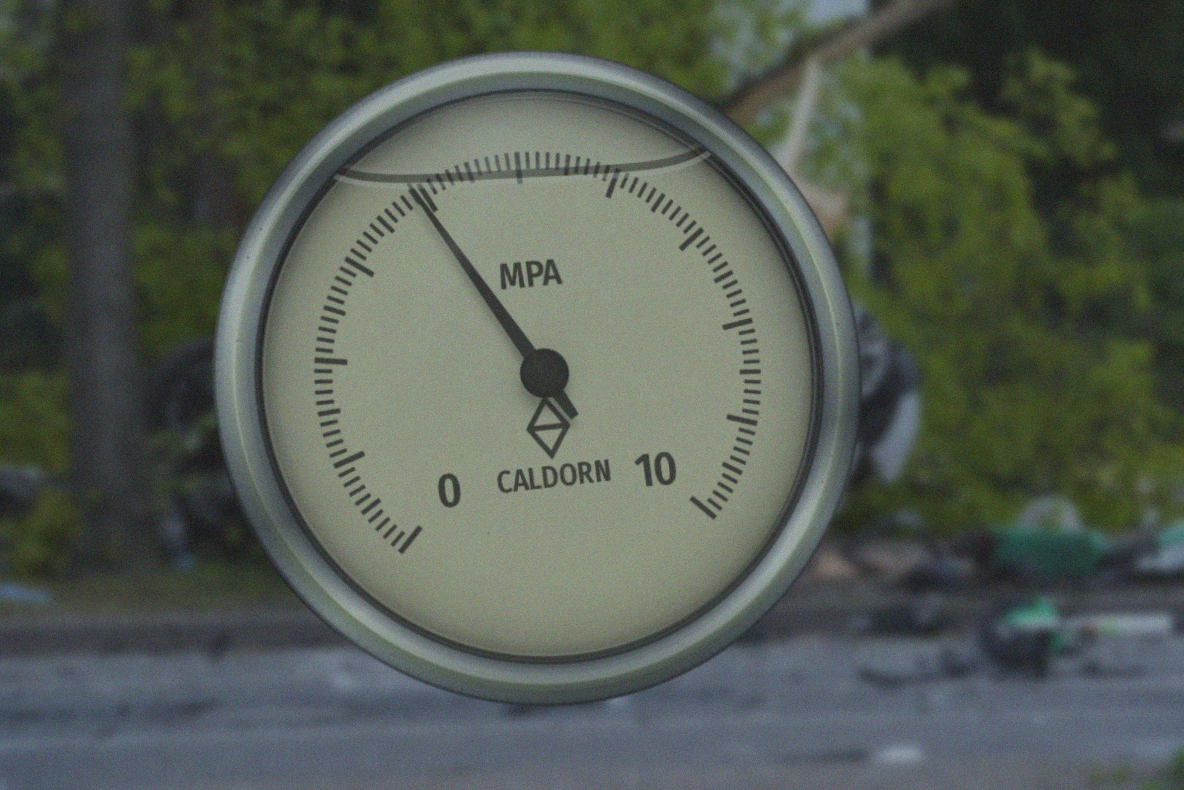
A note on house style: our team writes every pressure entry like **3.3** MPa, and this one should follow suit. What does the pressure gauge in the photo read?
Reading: **3.9** MPa
